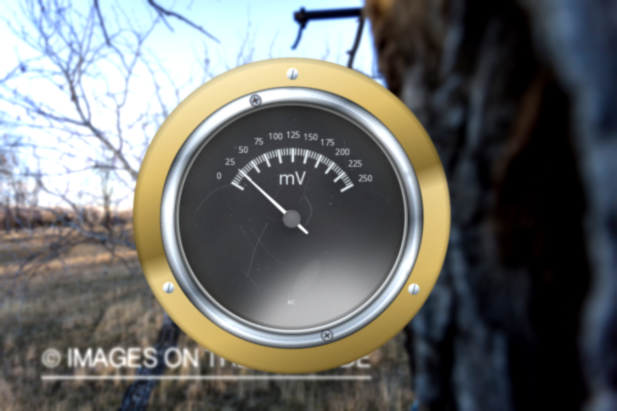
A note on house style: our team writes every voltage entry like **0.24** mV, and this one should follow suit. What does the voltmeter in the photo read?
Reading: **25** mV
